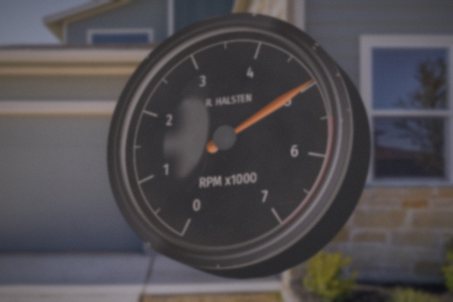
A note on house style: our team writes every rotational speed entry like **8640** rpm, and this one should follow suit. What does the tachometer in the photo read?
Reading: **5000** rpm
